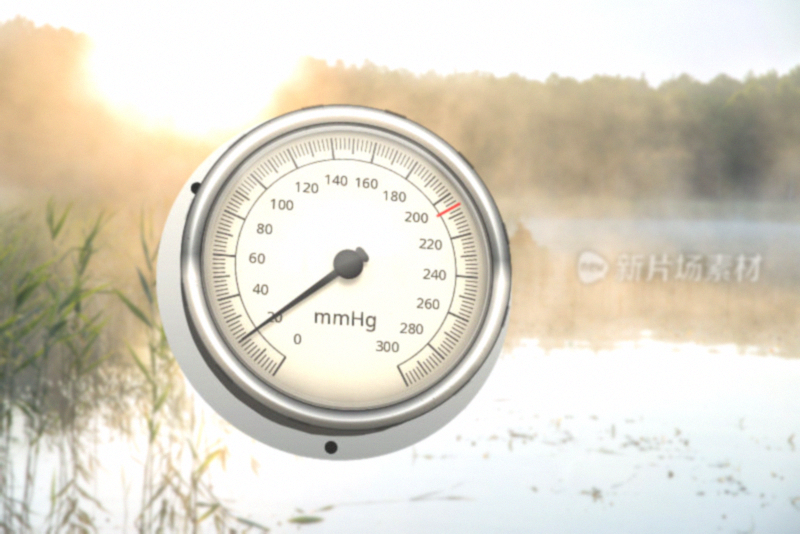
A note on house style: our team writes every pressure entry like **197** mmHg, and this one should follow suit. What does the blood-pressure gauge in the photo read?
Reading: **20** mmHg
